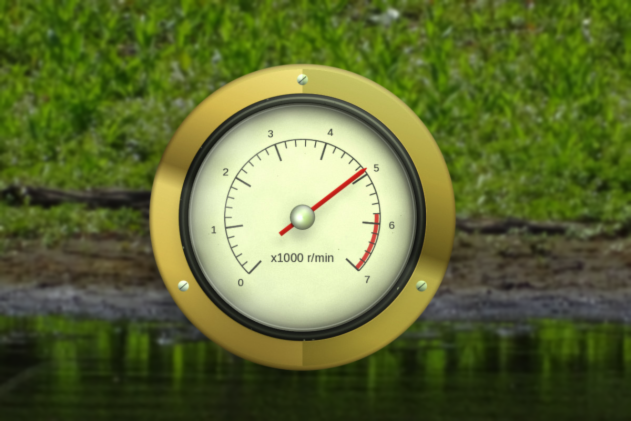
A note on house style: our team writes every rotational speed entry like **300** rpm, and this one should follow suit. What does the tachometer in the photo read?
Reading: **4900** rpm
